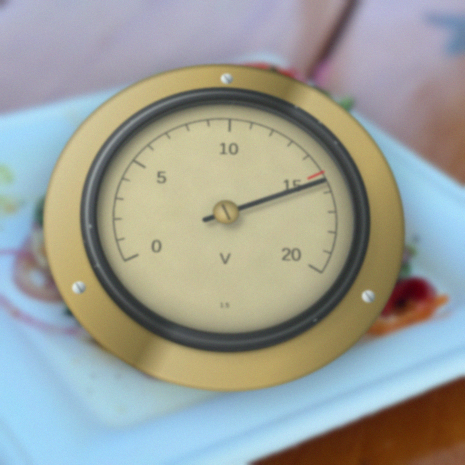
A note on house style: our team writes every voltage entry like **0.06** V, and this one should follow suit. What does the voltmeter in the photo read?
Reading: **15.5** V
